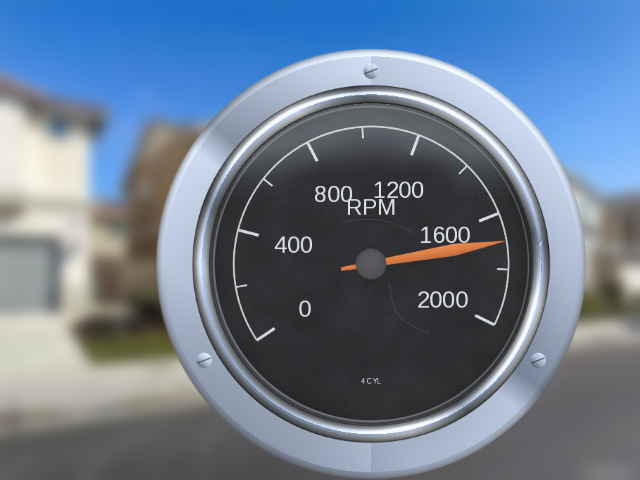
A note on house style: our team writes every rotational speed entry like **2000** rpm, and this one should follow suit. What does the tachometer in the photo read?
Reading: **1700** rpm
